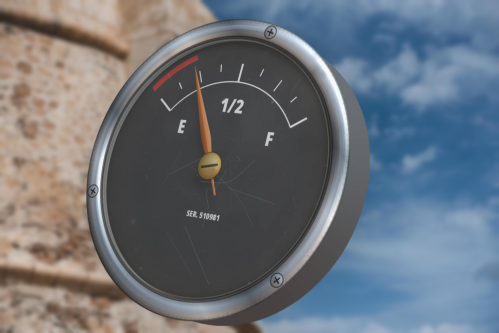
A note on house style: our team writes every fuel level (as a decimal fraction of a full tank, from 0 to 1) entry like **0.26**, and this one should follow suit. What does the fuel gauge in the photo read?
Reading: **0.25**
